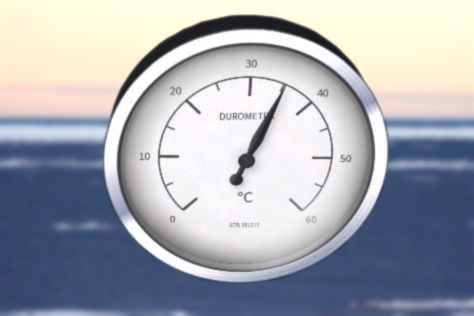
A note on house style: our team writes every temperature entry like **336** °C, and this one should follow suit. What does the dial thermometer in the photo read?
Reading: **35** °C
